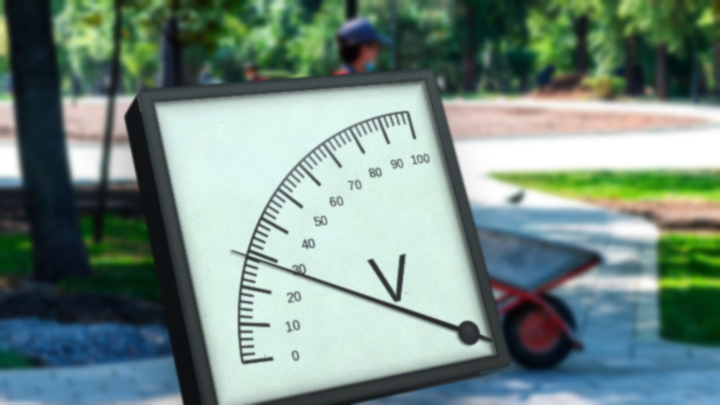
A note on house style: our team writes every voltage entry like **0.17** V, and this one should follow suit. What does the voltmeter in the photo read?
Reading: **28** V
